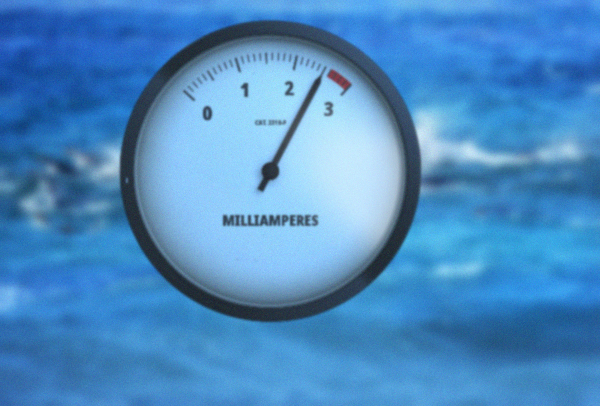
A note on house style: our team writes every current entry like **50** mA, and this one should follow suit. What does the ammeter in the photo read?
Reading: **2.5** mA
